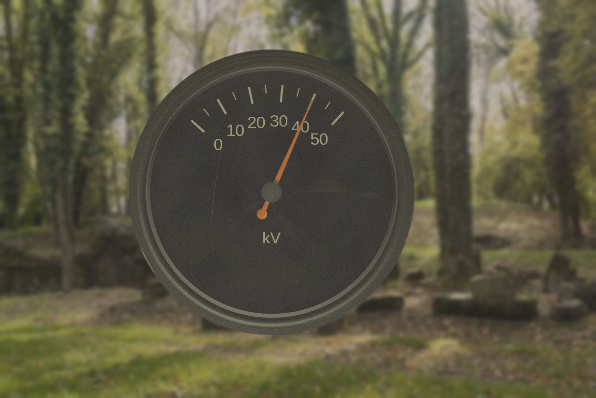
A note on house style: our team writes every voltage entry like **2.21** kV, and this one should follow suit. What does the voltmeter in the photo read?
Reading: **40** kV
